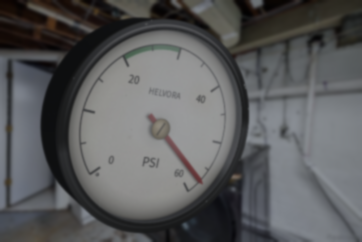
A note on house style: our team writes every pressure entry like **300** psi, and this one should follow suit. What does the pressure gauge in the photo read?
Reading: **57.5** psi
